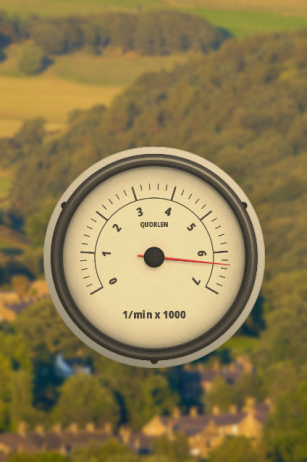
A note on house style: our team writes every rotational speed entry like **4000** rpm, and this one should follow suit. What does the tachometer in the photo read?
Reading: **6300** rpm
